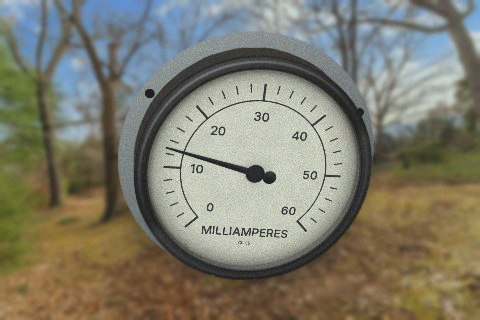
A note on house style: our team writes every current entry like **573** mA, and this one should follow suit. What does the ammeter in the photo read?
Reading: **13** mA
